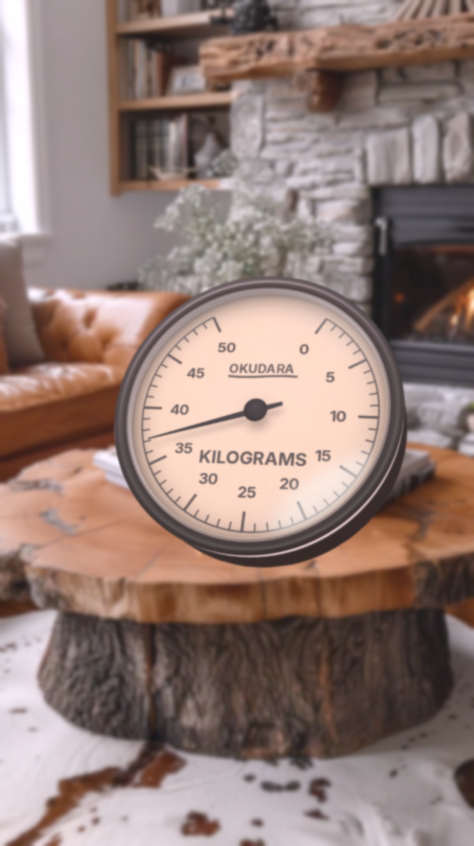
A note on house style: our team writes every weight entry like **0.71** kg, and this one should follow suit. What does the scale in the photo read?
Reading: **37** kg
